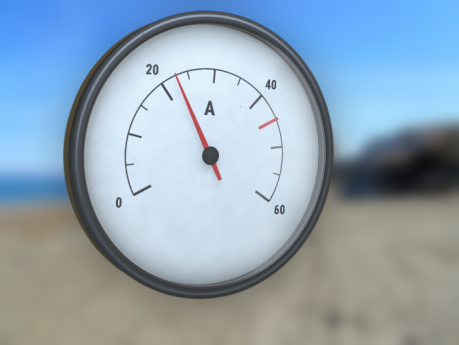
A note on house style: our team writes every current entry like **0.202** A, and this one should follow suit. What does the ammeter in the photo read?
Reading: **22.5** A
